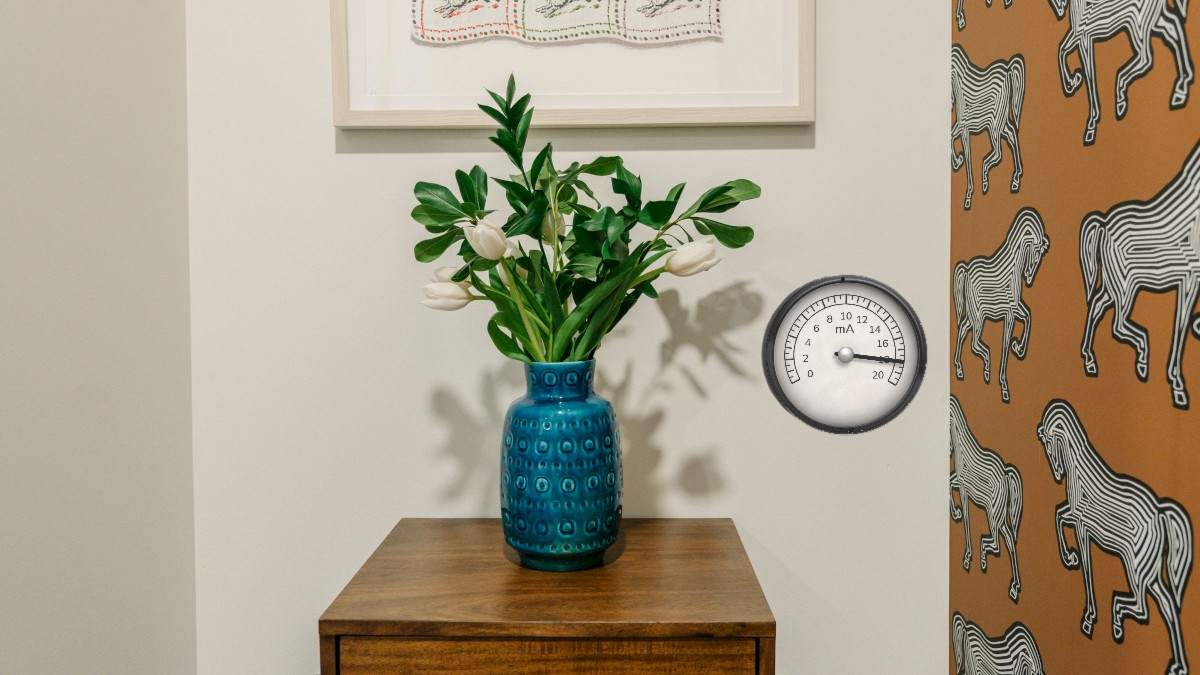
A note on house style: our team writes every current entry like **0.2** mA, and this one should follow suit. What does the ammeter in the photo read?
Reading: **18** mA
